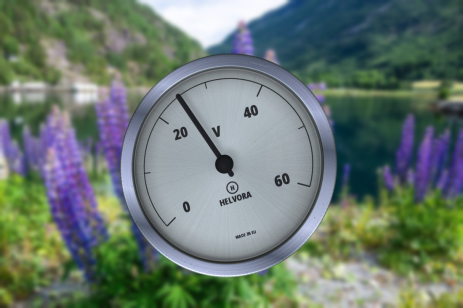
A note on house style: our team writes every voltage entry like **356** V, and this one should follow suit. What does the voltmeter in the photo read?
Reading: **25** V
